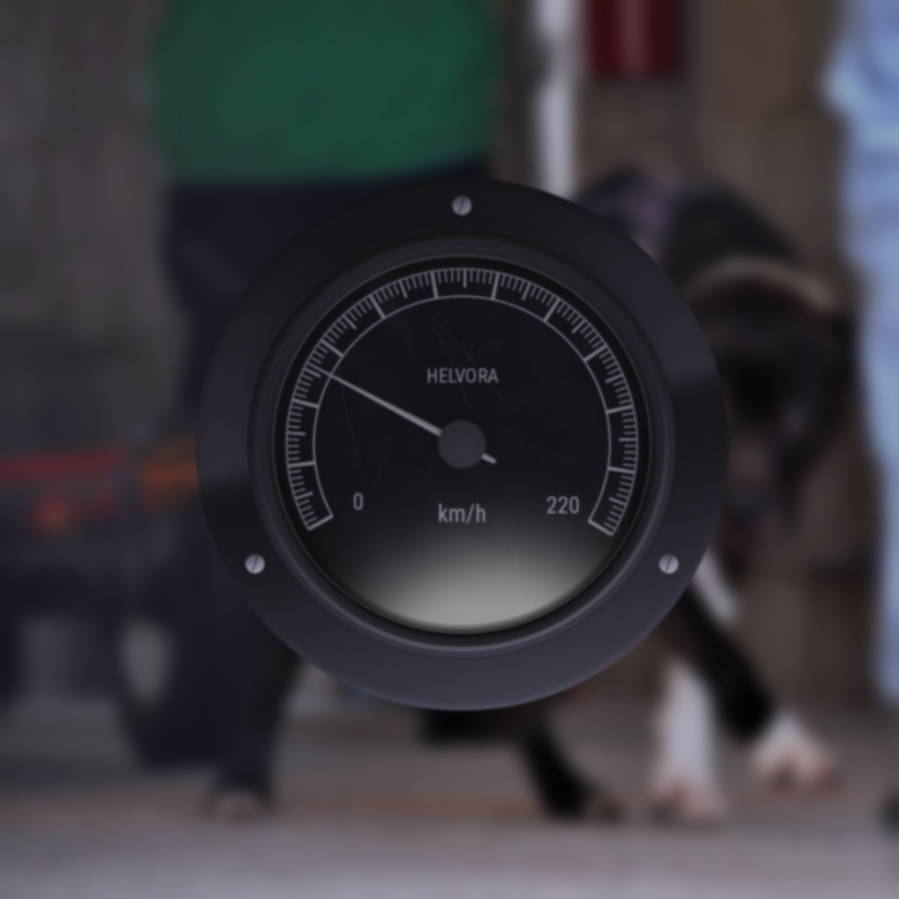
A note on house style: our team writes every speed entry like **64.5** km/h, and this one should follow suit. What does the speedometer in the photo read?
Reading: **52** km/h
